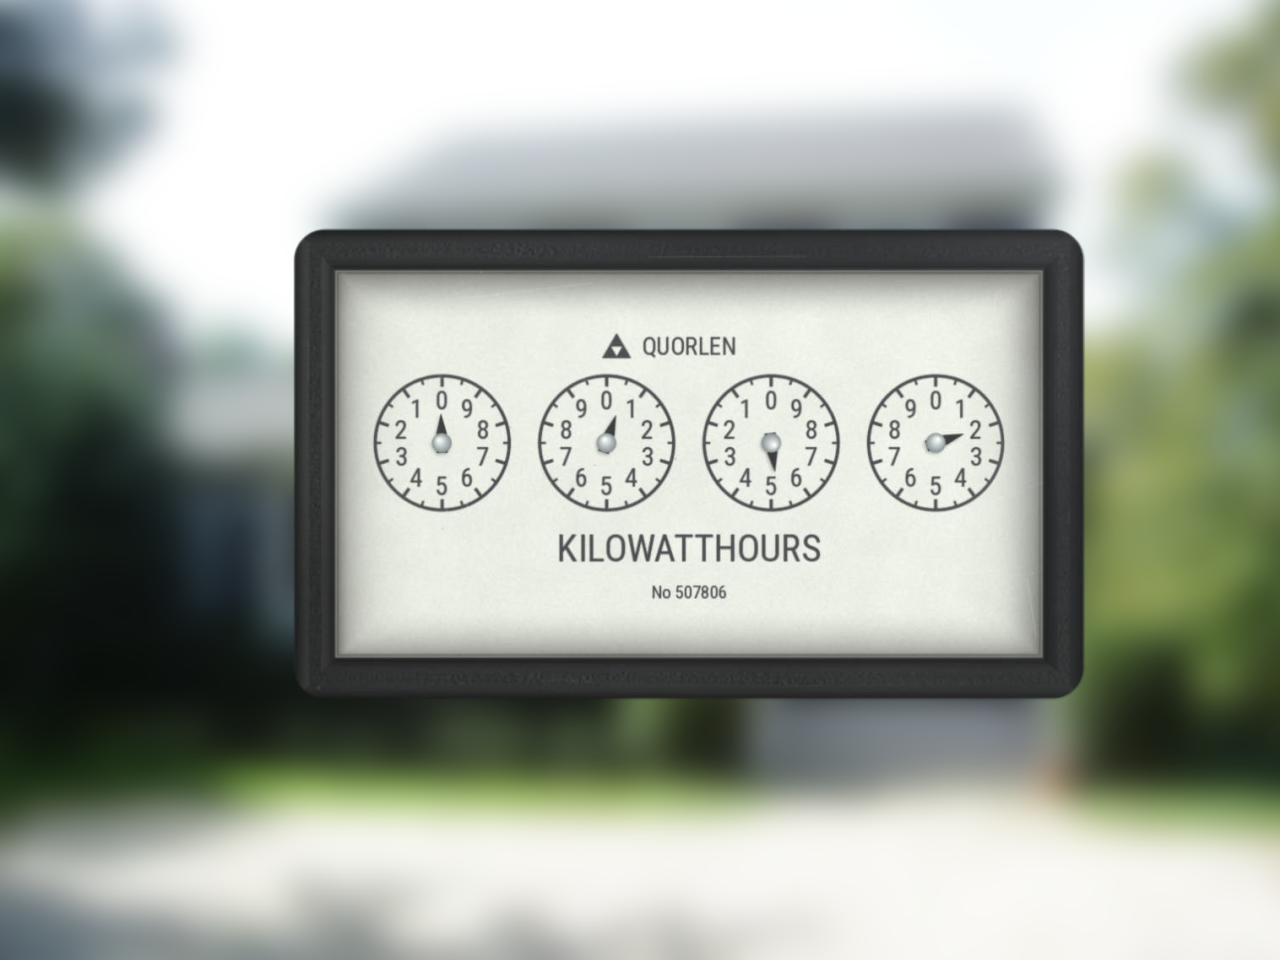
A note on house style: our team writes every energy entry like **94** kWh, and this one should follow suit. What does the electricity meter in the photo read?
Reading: **52** kWh
